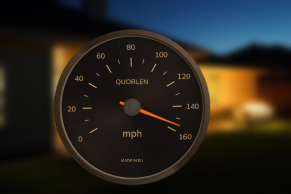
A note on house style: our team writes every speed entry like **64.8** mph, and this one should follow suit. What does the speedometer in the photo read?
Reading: **155** mph
